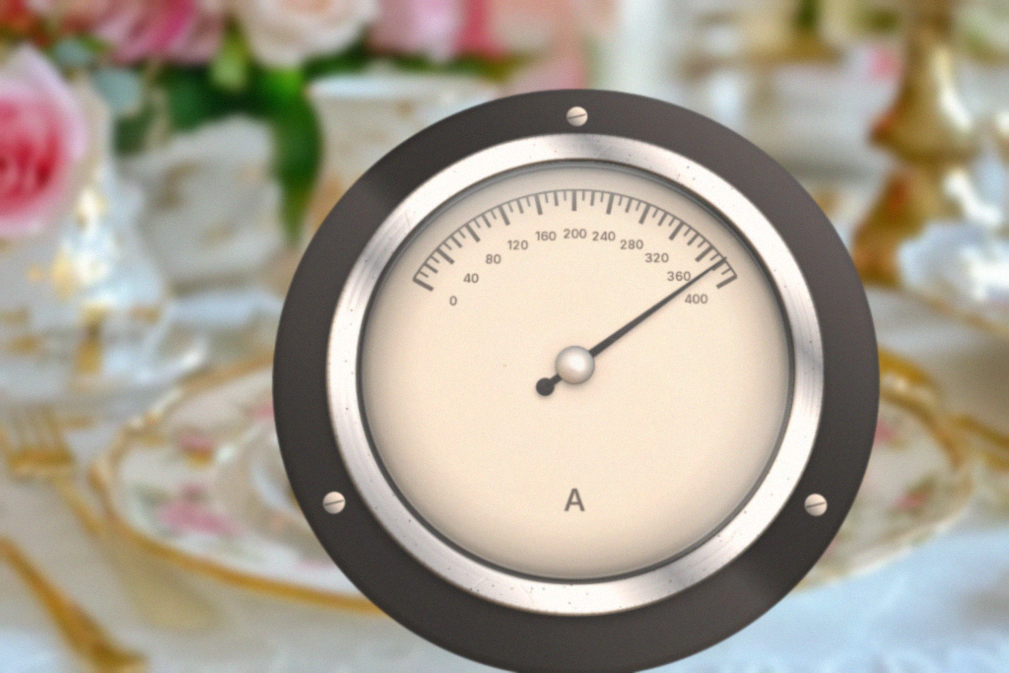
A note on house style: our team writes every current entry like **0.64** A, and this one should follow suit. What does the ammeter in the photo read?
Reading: **380** A
